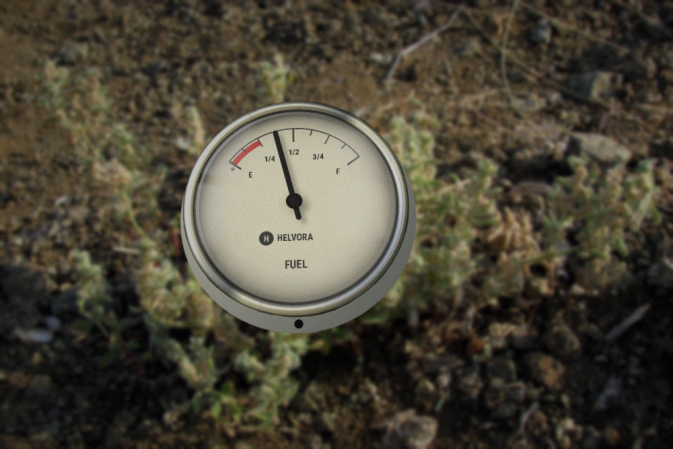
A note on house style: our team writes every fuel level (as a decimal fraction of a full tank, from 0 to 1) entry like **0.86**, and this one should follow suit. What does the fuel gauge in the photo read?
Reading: **0.375**
